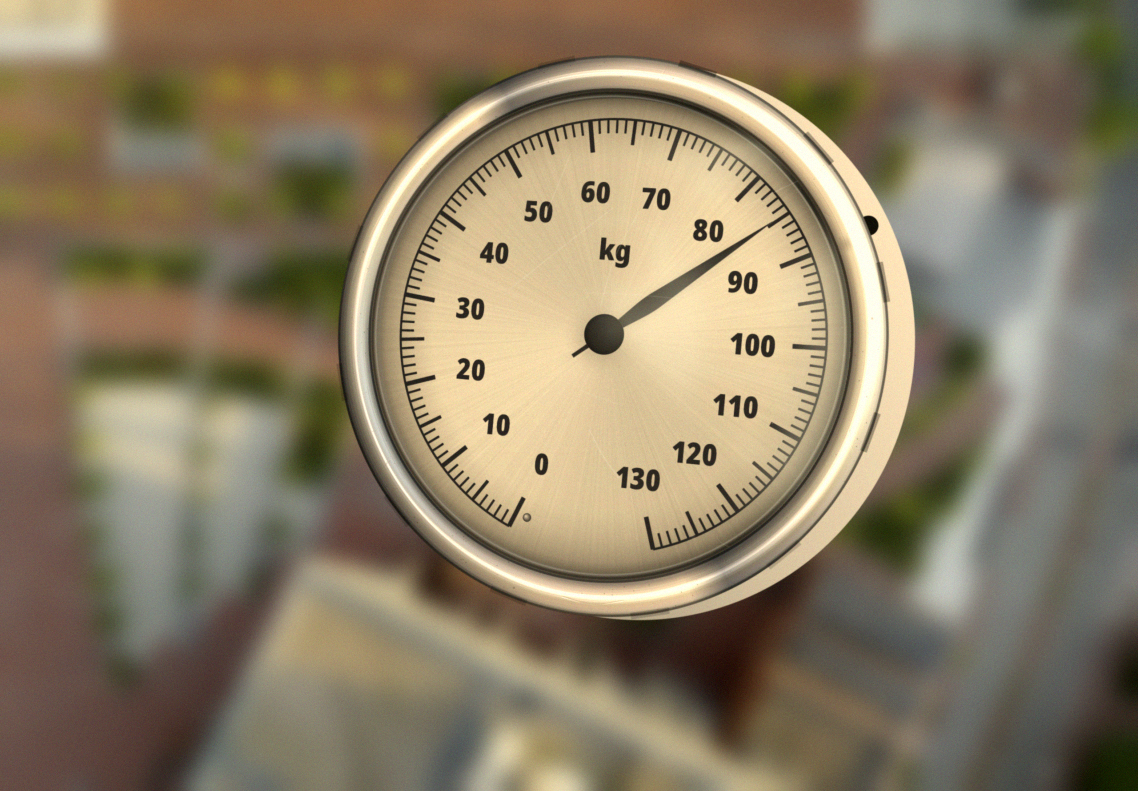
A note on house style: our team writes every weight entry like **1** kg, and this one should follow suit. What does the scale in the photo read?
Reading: **85** kg
